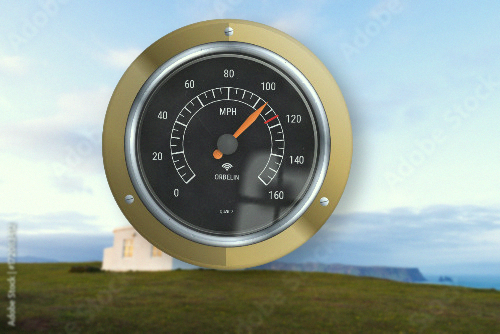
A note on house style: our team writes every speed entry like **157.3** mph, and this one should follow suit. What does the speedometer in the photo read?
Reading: **105** mph
